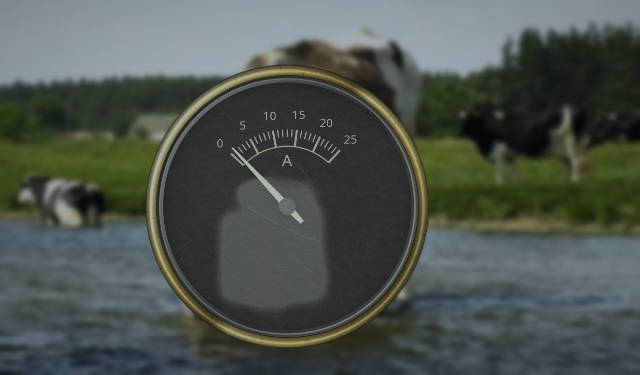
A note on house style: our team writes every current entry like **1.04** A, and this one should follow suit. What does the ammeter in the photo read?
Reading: **1** A
